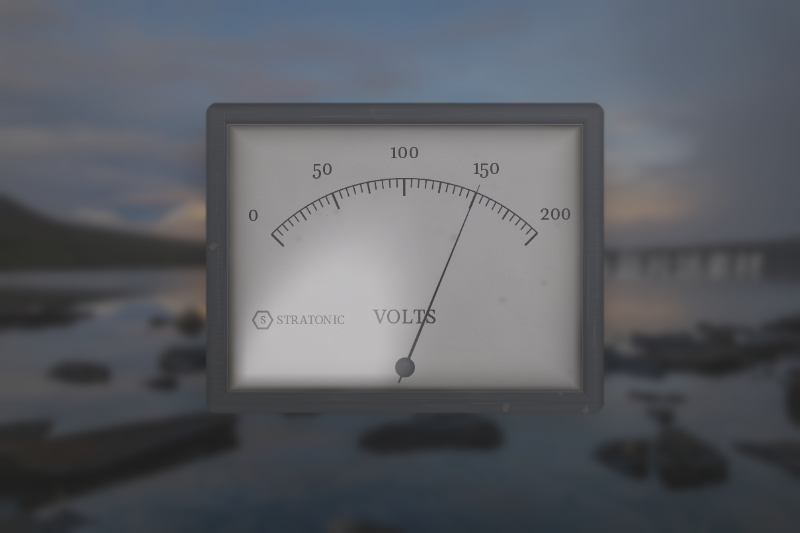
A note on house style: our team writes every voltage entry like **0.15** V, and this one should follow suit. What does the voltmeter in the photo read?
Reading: **150** V
